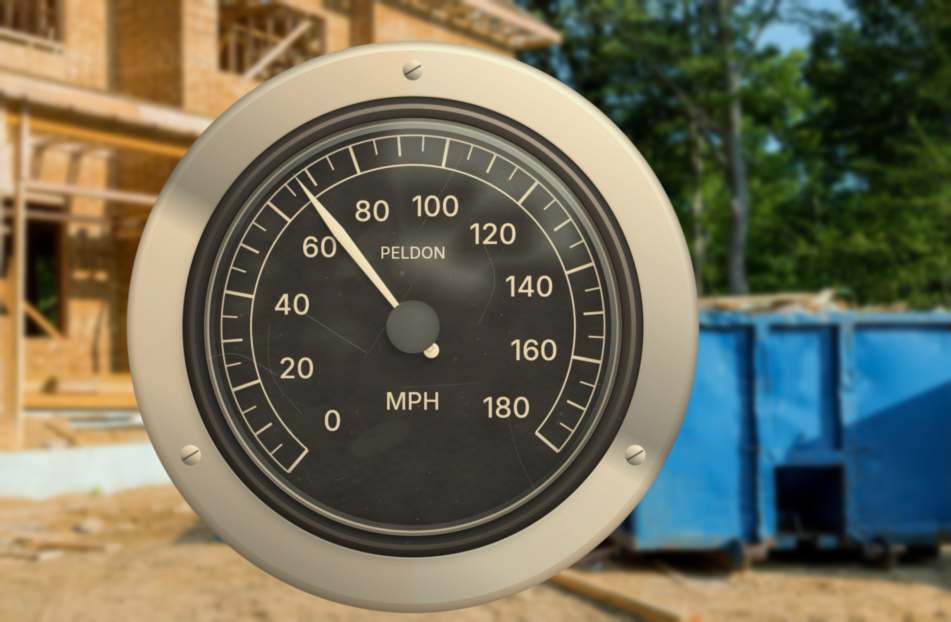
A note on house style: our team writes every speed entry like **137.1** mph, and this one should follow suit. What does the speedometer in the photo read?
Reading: **67.5** mph
